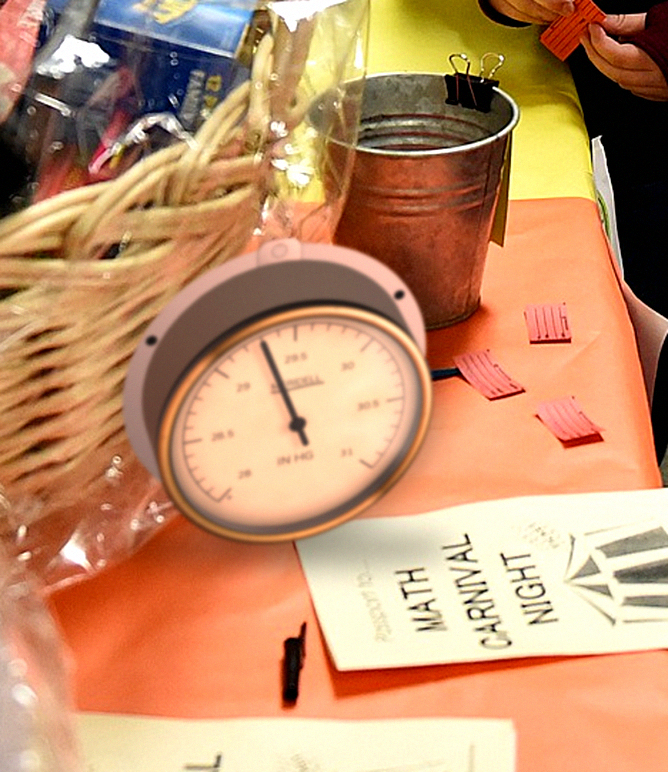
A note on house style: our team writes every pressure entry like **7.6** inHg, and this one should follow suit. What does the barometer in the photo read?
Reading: **29.3** inHg
